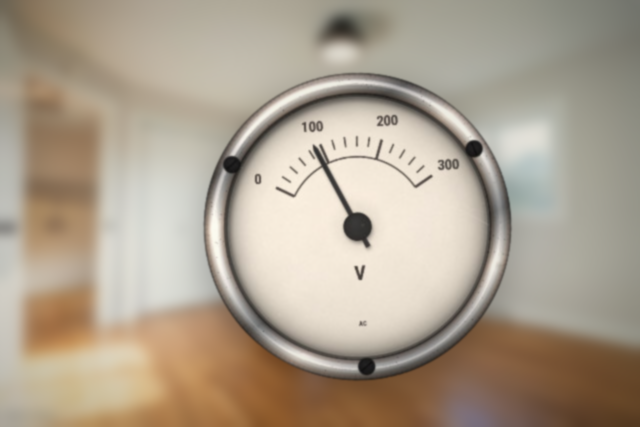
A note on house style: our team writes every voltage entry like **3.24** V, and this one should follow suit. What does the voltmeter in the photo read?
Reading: **90** V
